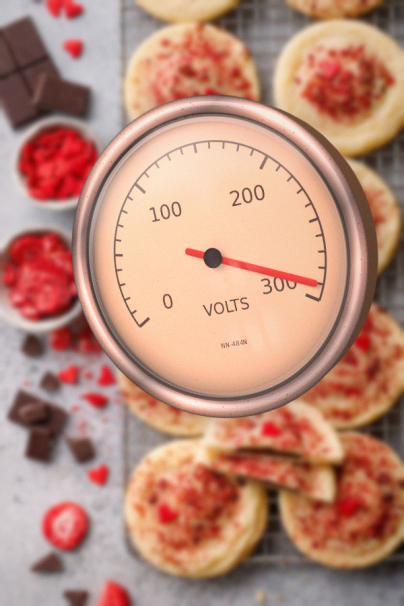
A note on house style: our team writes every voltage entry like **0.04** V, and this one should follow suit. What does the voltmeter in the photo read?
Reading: **290** V
